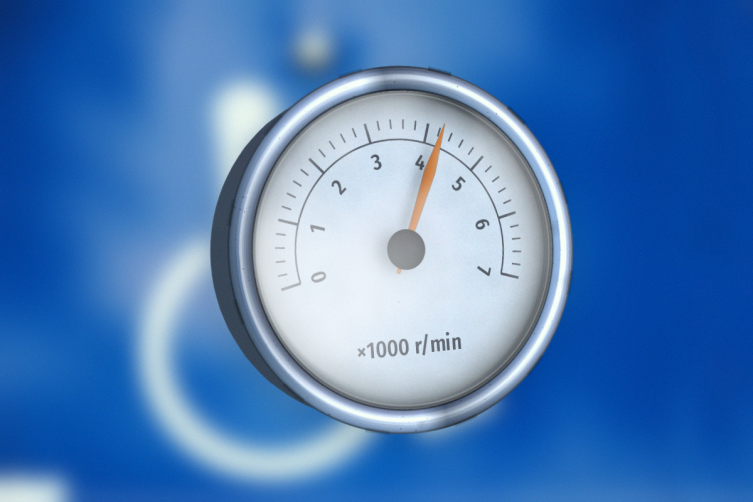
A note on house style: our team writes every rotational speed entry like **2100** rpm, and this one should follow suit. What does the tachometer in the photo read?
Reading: **4200** rpm
